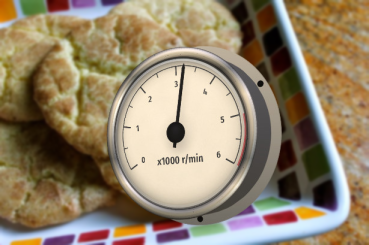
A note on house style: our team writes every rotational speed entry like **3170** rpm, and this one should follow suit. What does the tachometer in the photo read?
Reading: **3250** rpm
